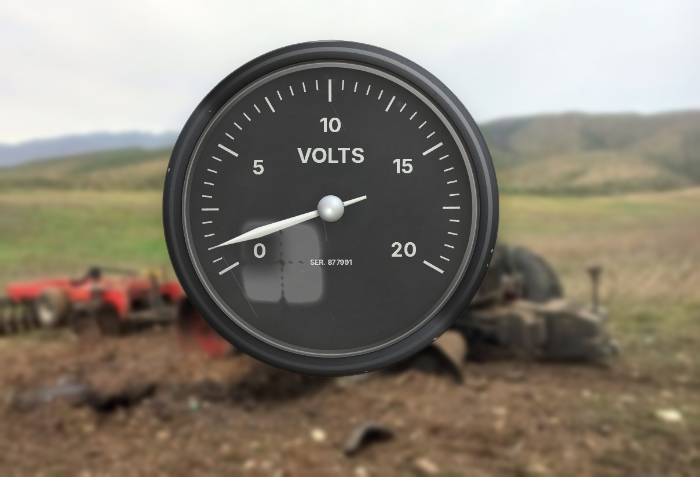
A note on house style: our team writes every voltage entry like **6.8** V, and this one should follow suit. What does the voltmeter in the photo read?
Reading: **1** V
